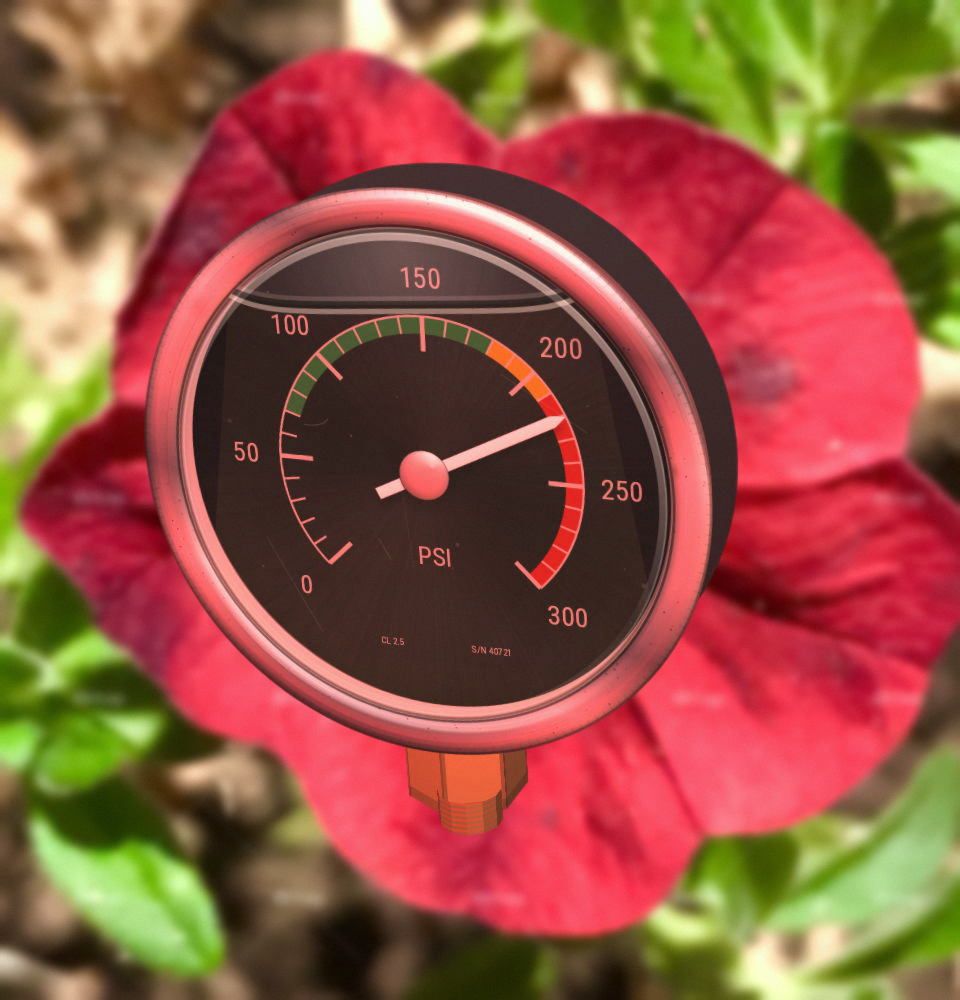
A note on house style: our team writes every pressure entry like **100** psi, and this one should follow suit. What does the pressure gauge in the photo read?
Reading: **220** psi
